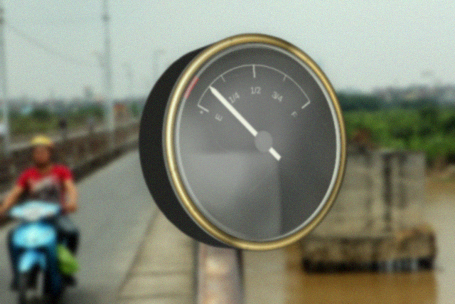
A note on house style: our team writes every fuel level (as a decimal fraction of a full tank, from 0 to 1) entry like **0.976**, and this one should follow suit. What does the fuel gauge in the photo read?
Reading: **0.125**
